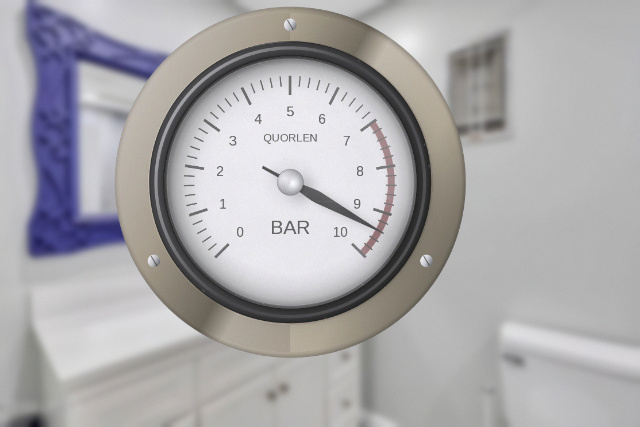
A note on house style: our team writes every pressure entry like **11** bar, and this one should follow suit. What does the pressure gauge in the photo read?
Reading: **9.4** bar
